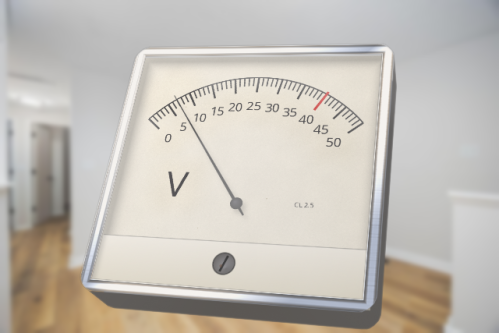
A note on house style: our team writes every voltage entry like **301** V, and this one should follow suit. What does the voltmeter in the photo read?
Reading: **7** V
